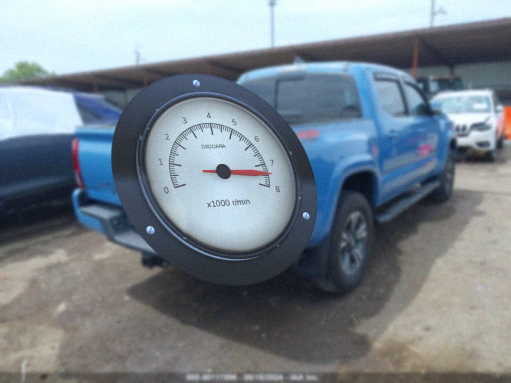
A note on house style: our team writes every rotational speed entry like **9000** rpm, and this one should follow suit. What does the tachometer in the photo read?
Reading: **7500** rpm
